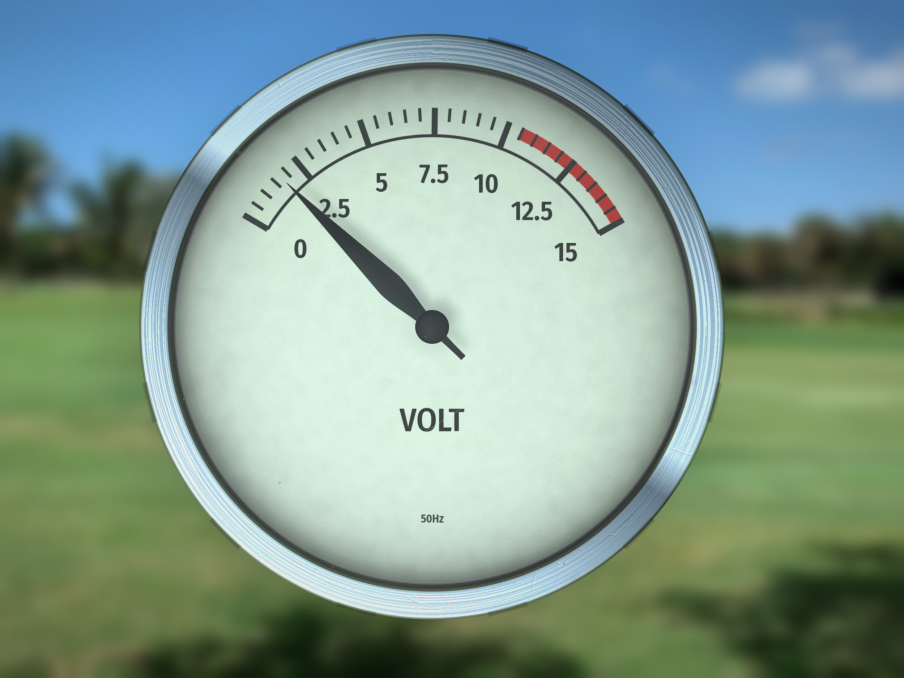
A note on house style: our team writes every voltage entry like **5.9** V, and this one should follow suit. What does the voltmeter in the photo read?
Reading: **1.75** V
